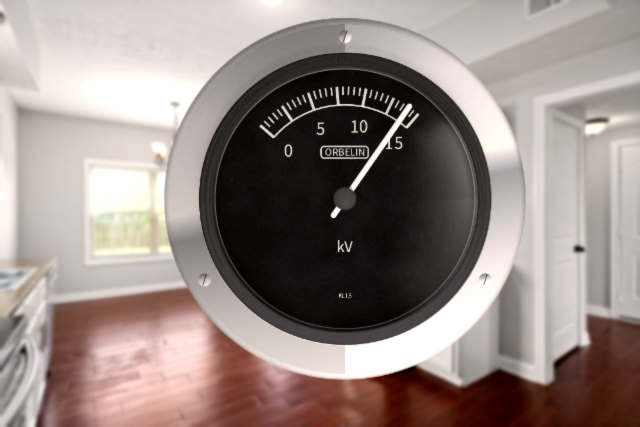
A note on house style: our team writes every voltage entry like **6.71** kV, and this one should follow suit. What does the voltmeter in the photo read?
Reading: **14** kV
